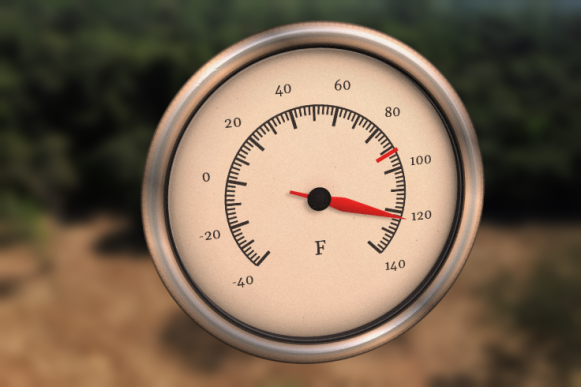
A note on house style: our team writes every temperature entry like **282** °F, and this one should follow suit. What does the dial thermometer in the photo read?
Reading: **122** °F
